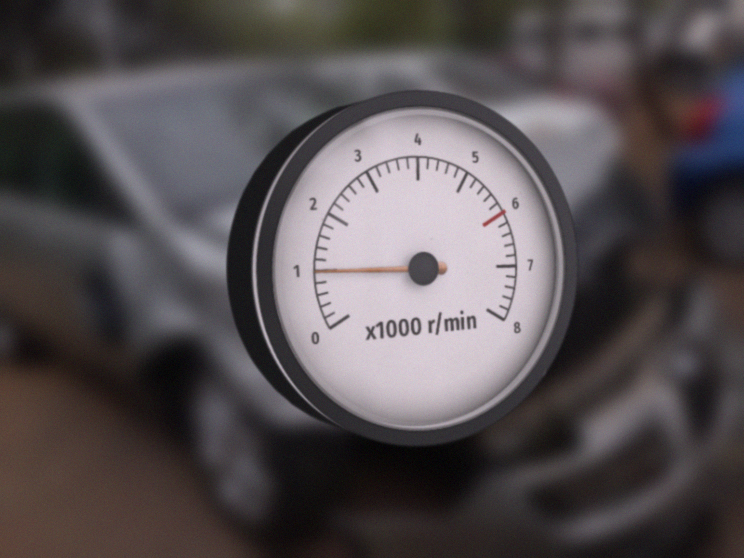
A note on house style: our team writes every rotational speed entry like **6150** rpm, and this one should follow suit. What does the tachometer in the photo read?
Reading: **1000** rpm
